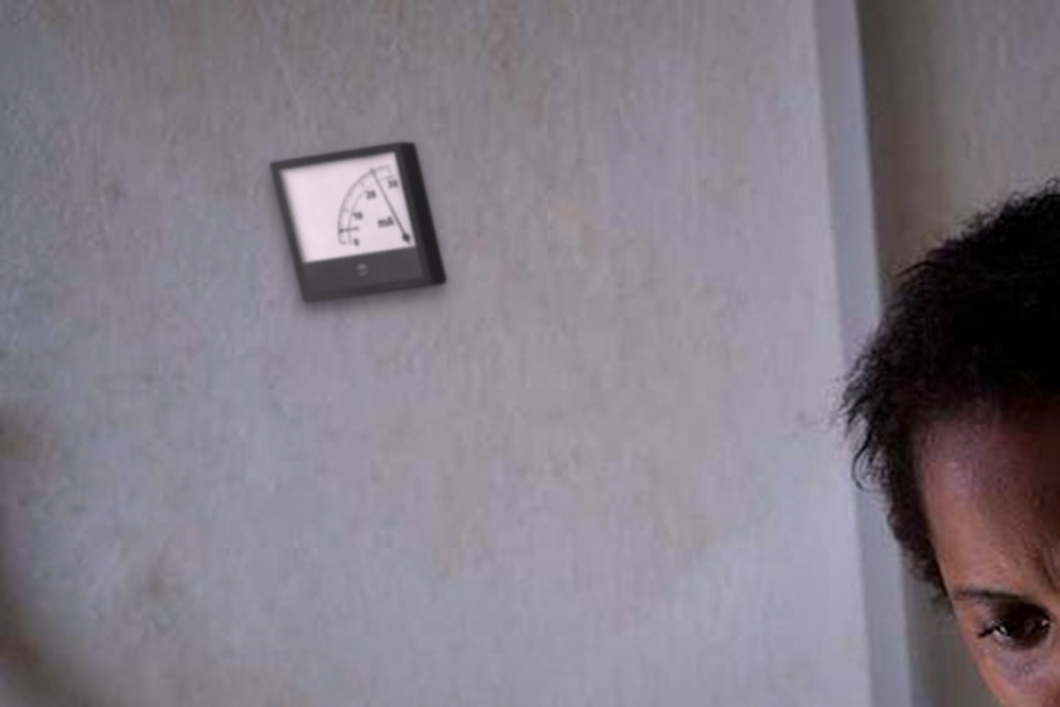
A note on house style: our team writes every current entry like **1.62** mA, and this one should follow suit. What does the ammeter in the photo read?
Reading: **25** mA
